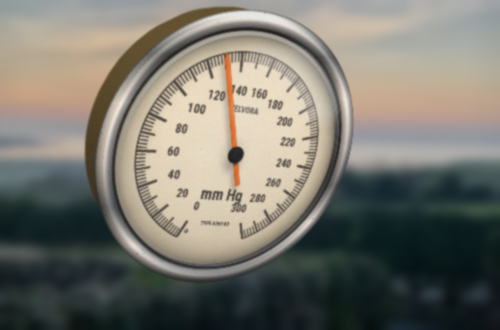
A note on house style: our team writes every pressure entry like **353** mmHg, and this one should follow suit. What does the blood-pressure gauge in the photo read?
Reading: **130** mmHg
